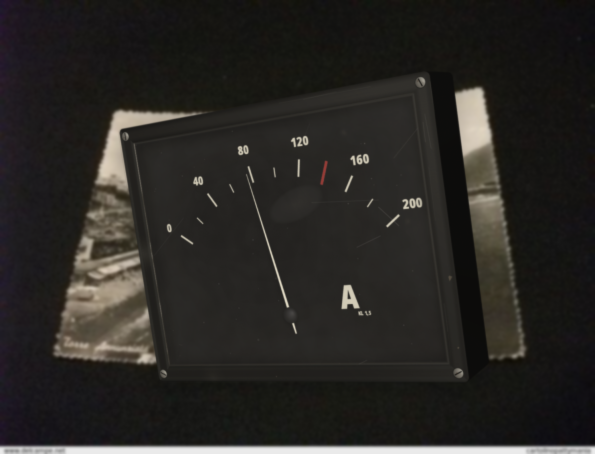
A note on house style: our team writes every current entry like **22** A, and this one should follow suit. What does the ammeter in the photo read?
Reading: **80** A
